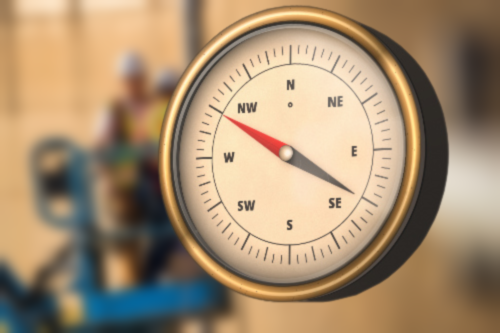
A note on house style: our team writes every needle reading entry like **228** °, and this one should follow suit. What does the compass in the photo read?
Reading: **300** °
